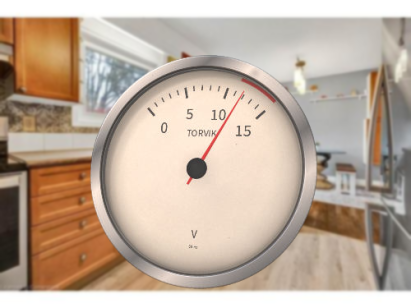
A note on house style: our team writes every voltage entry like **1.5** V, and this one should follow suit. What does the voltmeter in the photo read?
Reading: **12** V
